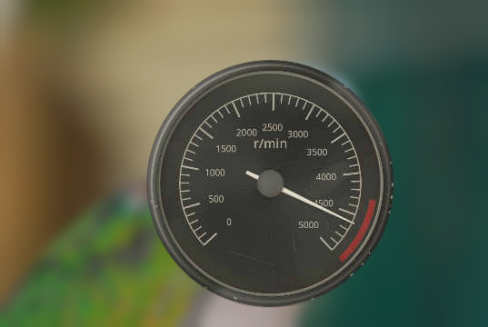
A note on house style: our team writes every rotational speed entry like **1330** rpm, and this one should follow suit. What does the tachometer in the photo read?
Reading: **4600** rpm
